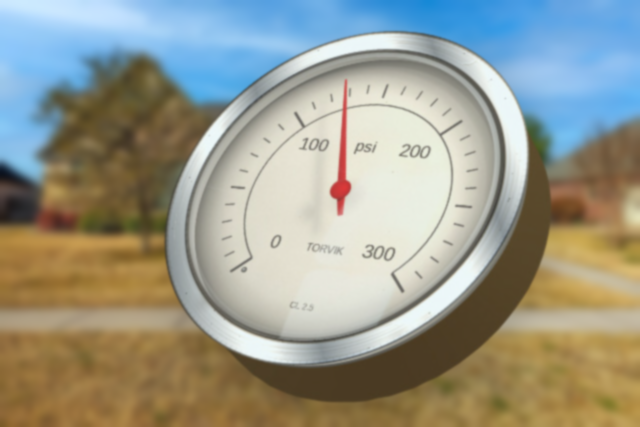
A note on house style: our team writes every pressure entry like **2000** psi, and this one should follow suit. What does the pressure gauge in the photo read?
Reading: **130** psi
